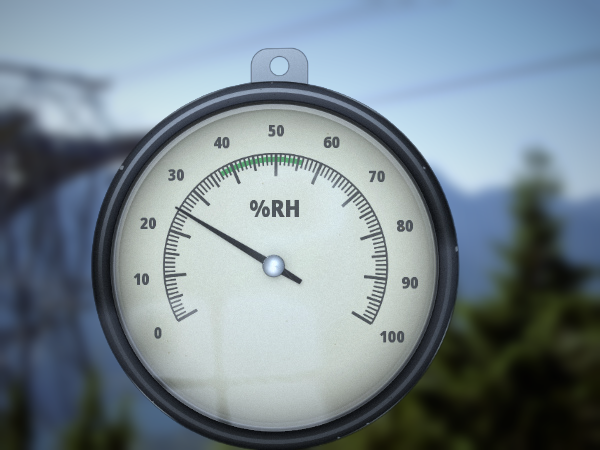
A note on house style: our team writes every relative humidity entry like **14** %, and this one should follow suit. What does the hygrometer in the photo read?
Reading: **25** %
